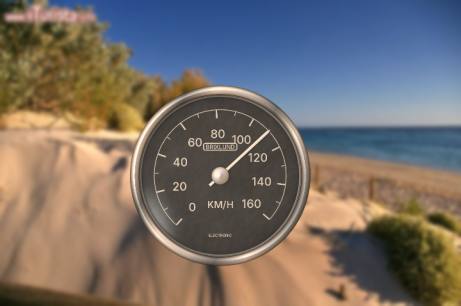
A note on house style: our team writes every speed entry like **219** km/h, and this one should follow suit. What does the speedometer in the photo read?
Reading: **110** km/h
